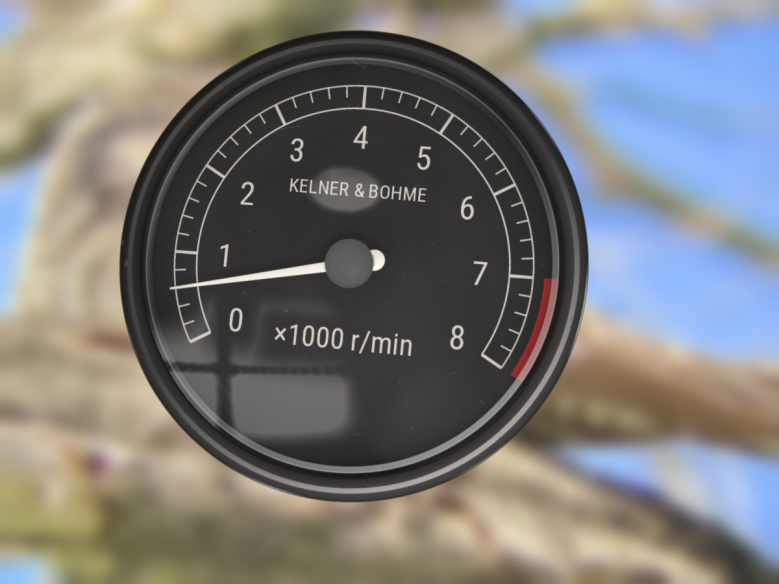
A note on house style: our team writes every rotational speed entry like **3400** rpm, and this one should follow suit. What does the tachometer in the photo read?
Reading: **600** rpm
